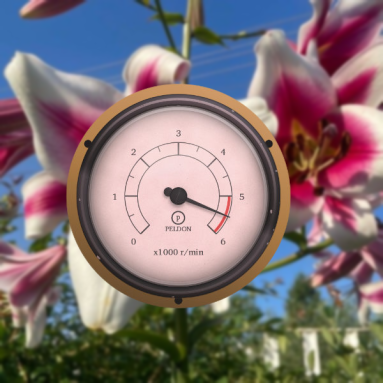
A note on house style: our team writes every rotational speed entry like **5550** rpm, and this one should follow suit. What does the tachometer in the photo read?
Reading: **5500** rpm
